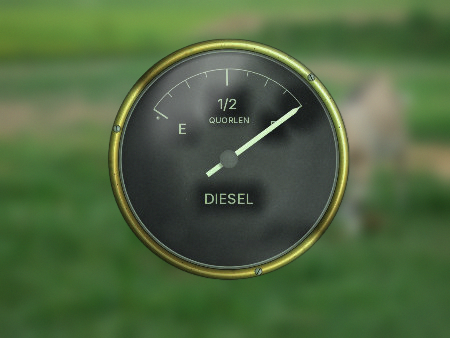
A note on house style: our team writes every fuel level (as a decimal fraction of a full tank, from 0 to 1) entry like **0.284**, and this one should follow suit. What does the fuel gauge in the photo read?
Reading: **1**
